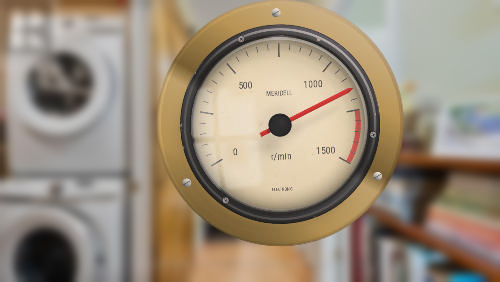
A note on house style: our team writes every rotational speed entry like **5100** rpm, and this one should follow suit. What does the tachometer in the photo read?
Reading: **1150** rpm
